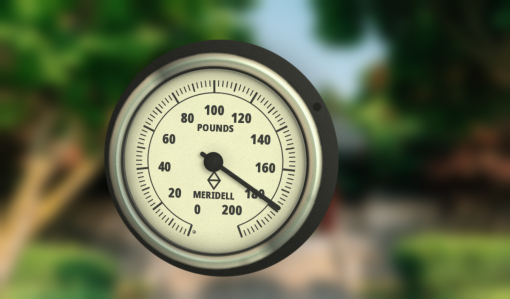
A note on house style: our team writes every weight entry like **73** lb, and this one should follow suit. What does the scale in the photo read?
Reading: **178** lb
